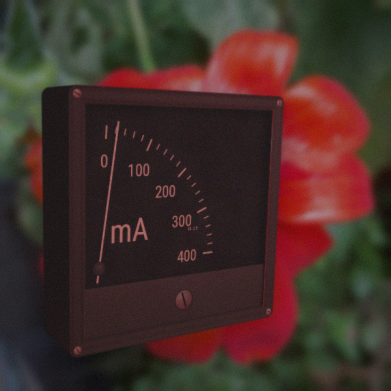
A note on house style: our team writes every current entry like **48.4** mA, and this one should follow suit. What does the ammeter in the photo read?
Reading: **20** mA
